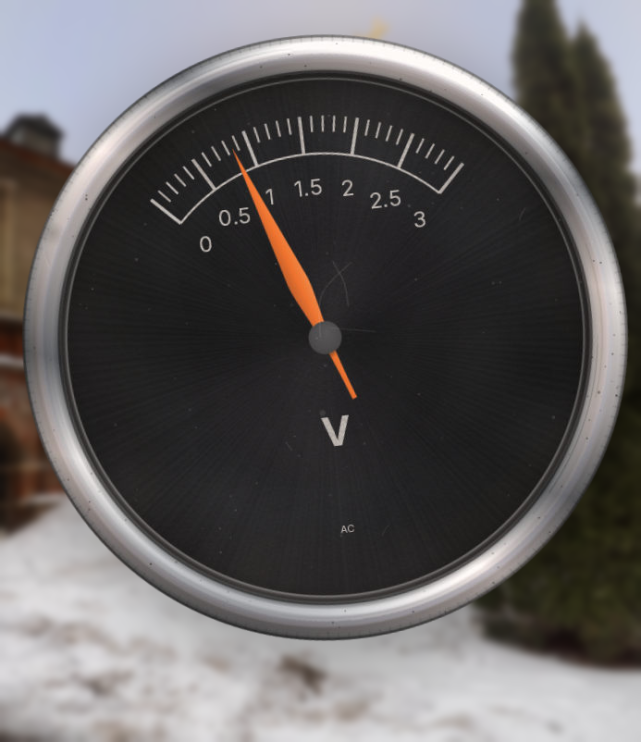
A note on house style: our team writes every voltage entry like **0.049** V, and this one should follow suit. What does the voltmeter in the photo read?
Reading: **0.85** V
